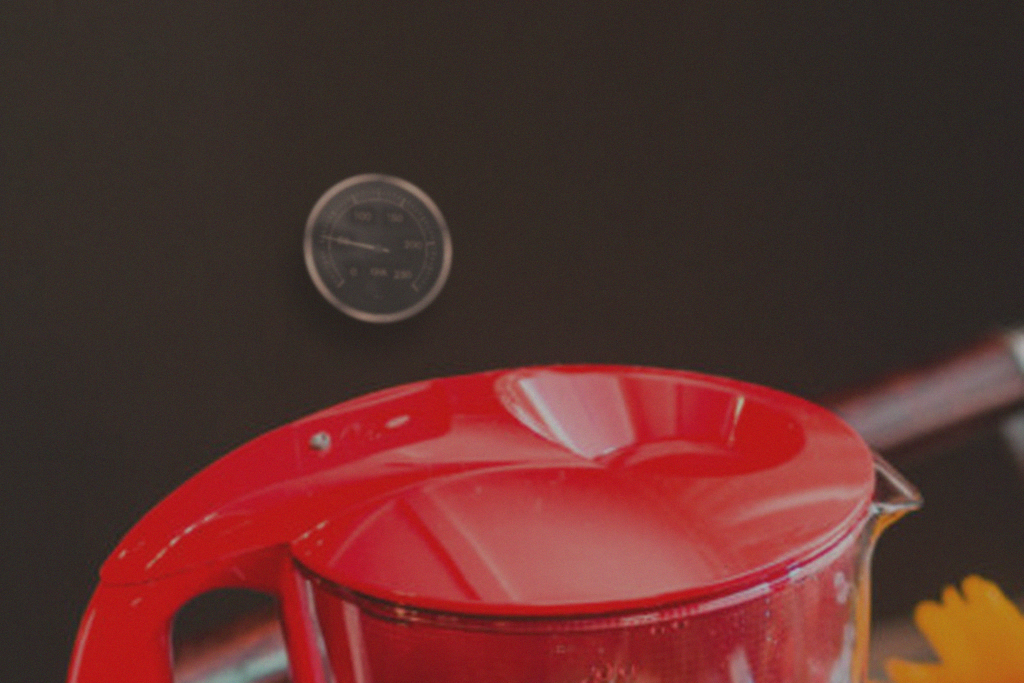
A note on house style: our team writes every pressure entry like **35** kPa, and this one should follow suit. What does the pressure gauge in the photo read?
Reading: **50** kPa
